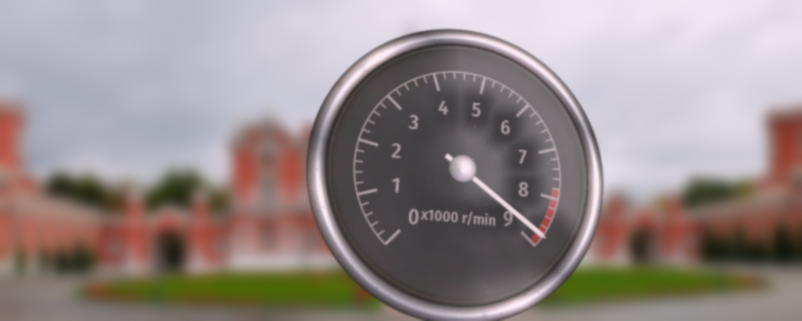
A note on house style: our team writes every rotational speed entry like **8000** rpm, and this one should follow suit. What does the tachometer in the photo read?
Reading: **8800** rpm
